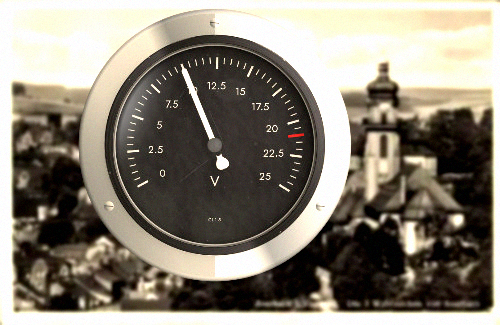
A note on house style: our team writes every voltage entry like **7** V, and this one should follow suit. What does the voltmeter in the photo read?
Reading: **10** V
